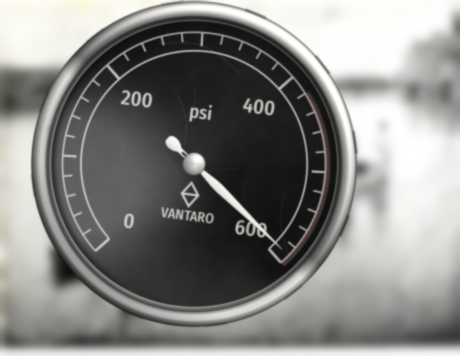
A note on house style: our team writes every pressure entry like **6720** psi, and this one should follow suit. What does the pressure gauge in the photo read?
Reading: **590** psi
